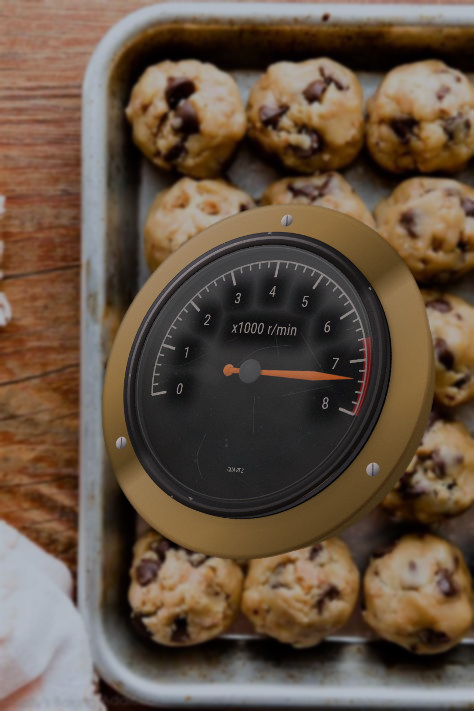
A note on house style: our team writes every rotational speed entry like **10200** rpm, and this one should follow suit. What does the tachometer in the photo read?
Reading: **7400** rpm
